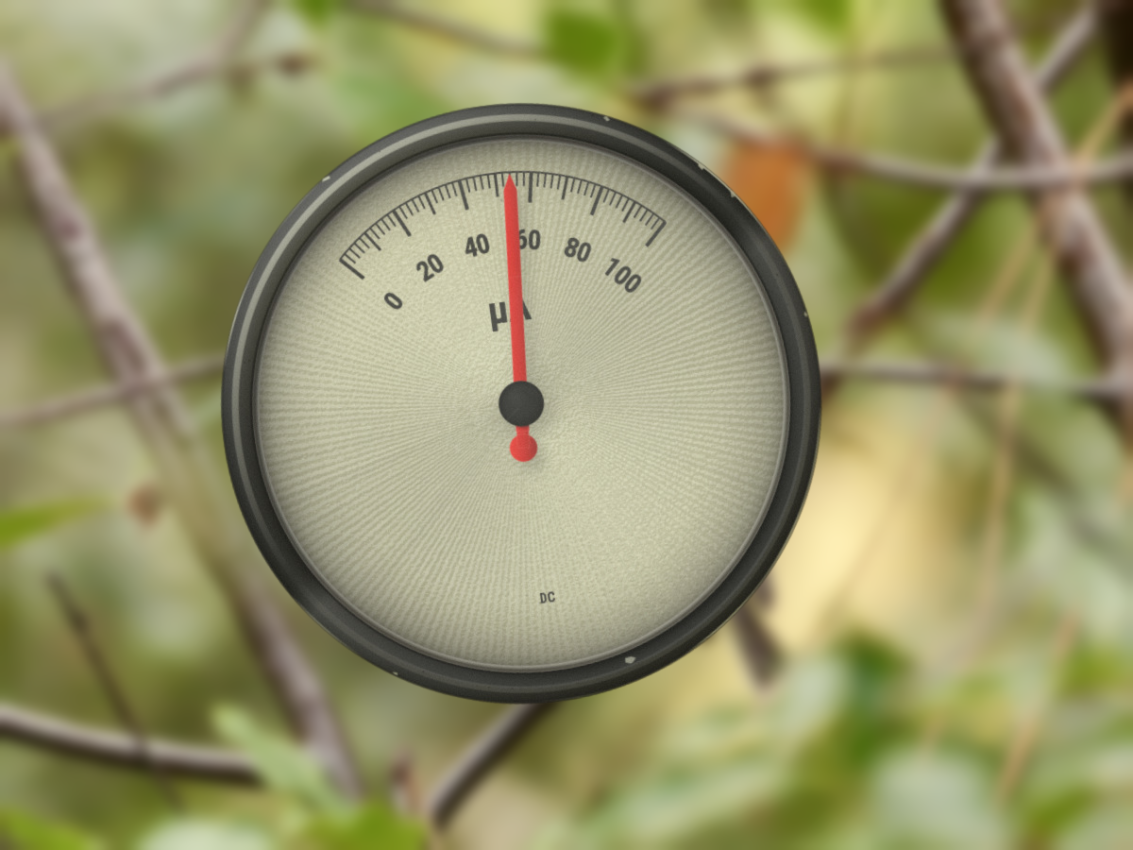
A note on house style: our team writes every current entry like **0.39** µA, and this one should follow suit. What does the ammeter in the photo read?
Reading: **54** µA
